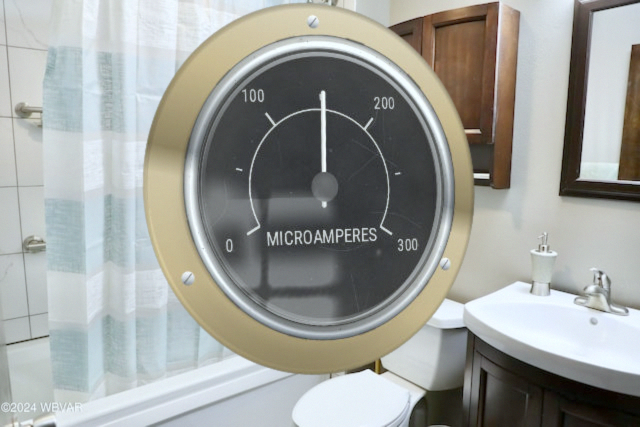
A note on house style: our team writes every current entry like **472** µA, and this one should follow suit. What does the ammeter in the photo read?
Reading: **150** µA
